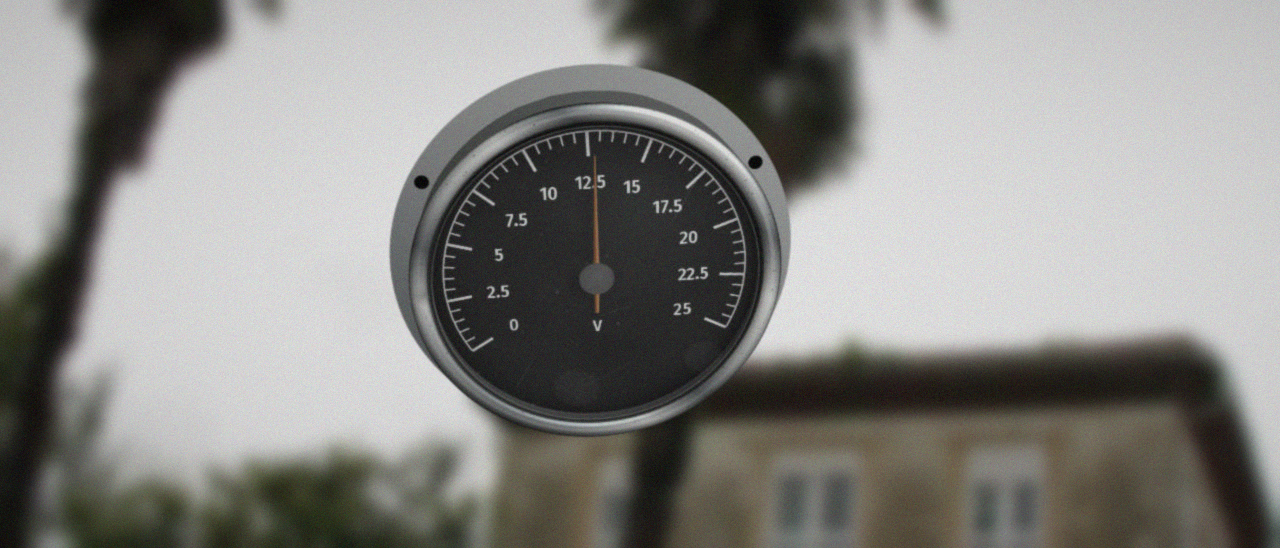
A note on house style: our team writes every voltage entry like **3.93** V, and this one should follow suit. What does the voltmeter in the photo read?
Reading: **12.75** V
